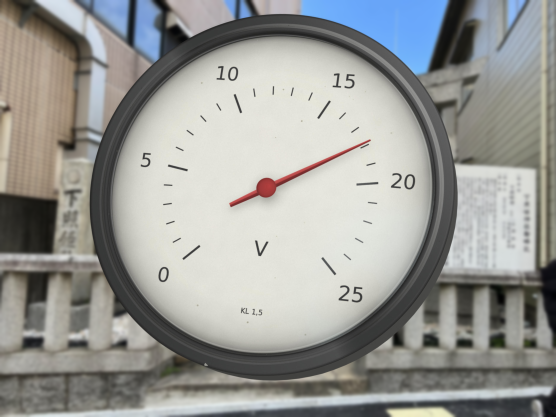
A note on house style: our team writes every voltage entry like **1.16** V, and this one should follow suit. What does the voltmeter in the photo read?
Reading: **18** V
